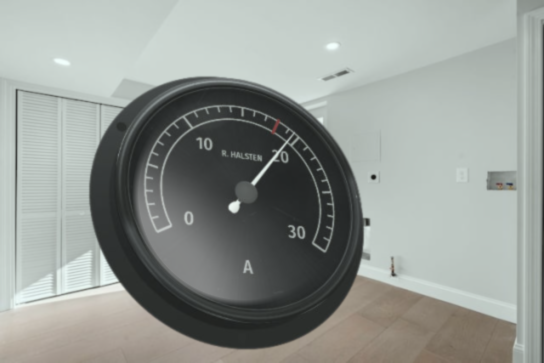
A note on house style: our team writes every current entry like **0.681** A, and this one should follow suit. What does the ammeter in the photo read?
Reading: **19.5** A
